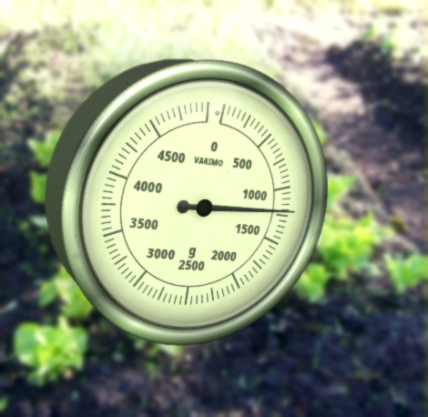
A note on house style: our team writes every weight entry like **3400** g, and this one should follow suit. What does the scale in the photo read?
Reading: **1200** g
